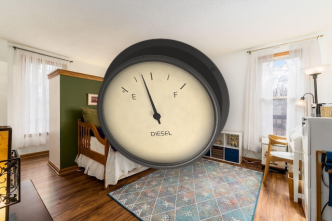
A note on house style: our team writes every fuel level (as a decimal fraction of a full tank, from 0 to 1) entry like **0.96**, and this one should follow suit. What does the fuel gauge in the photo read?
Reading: **0.375**
